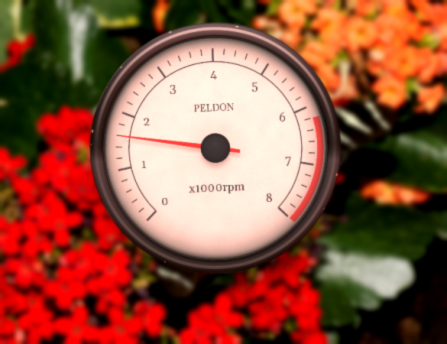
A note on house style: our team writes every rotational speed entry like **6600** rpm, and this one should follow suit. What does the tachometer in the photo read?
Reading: **1600** rpm
